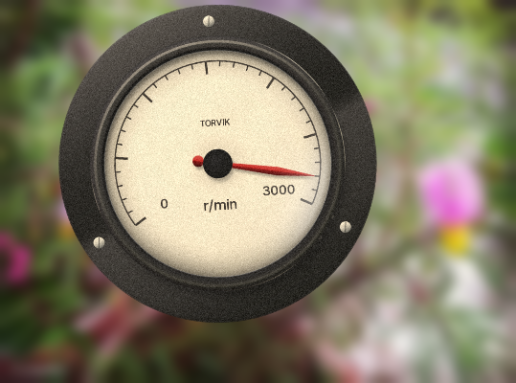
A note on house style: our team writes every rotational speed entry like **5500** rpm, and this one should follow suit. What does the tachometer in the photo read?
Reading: **2800** rpm
